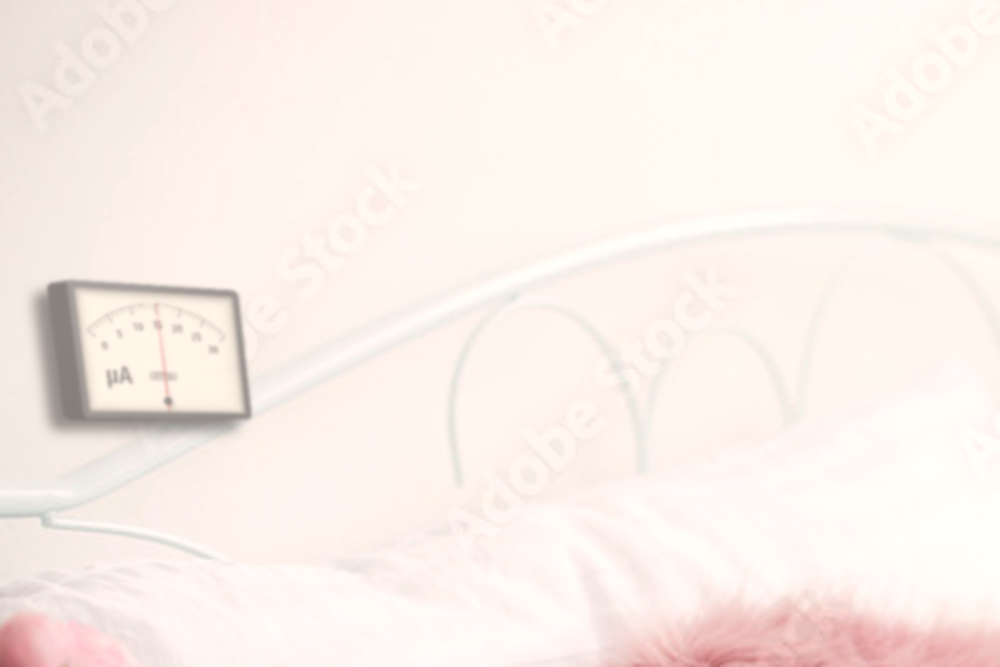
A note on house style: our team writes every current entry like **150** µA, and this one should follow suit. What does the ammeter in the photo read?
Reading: **15** µA
